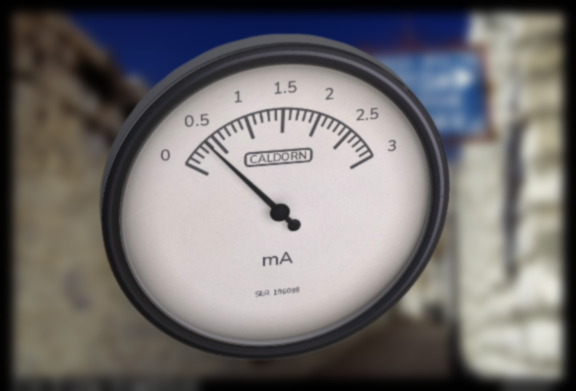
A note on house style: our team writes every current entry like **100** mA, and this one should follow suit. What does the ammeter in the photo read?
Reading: **0.4** mA
